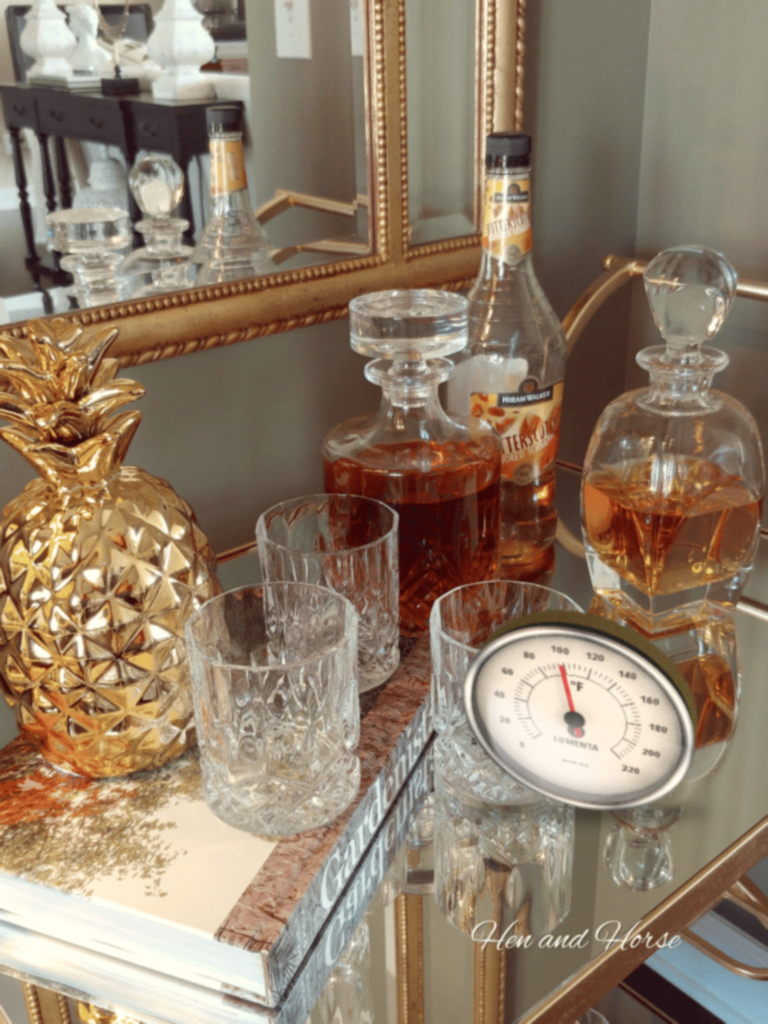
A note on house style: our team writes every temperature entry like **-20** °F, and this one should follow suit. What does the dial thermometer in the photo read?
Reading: **100** °F
